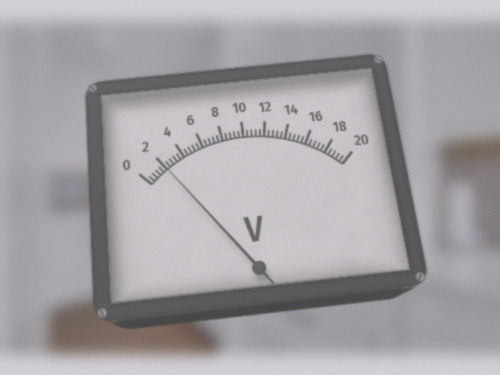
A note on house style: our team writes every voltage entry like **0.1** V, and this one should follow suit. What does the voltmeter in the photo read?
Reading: **2** V
